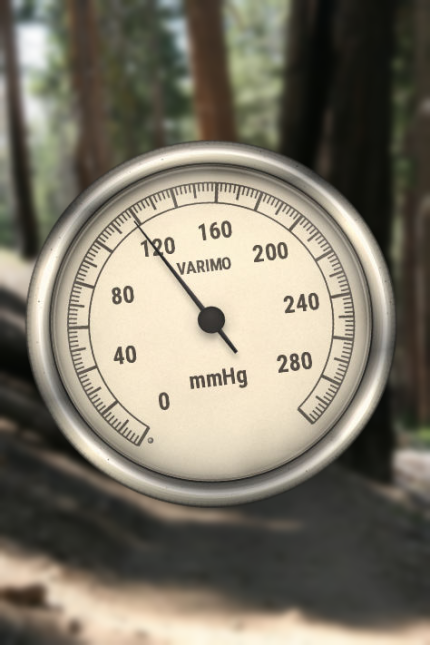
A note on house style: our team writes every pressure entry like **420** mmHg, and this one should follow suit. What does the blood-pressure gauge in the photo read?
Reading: **118** mmHg
